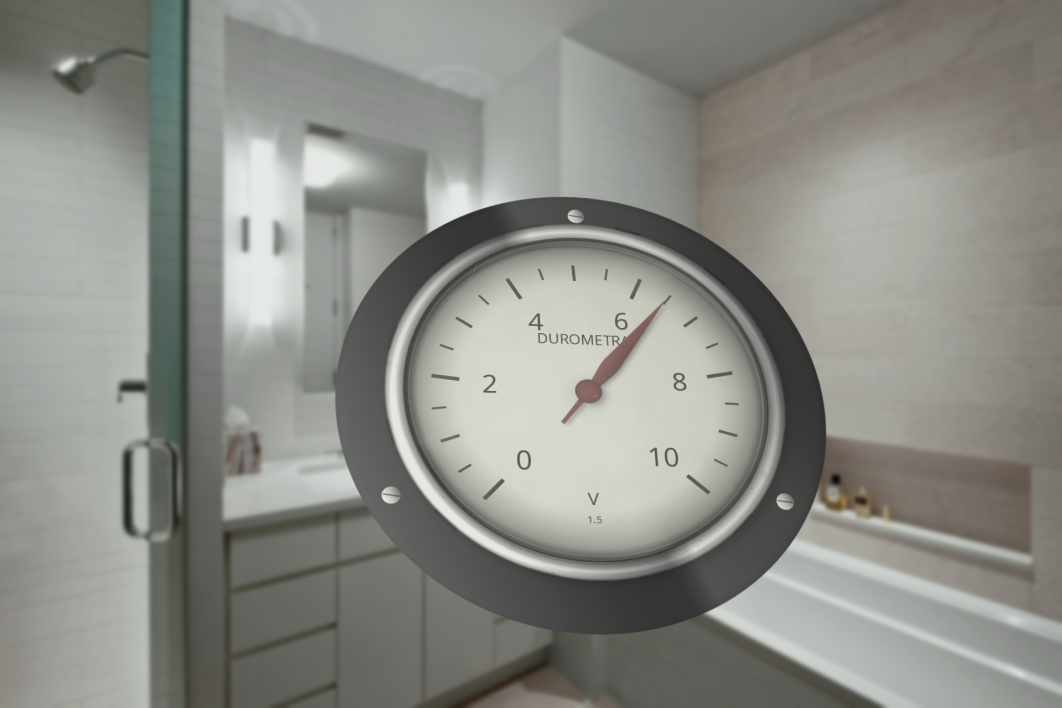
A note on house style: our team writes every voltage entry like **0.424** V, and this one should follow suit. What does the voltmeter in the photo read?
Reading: **6.5** V
